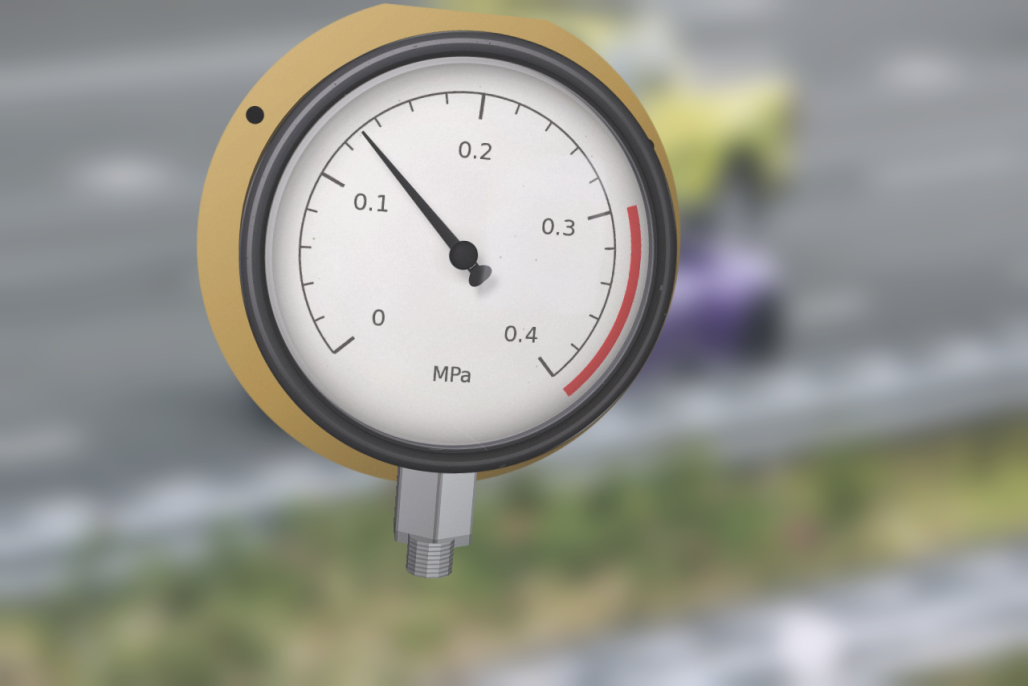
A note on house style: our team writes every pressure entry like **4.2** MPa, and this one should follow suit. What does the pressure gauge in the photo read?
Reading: **0.13** MPa
